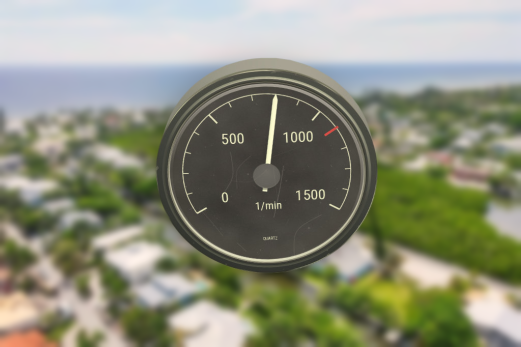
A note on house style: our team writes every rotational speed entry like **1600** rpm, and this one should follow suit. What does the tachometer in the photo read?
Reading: **800** rpm
